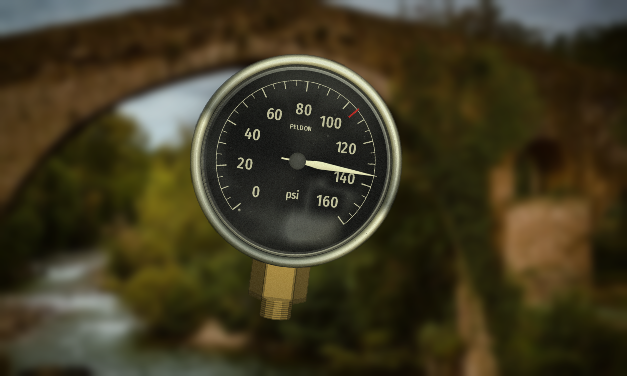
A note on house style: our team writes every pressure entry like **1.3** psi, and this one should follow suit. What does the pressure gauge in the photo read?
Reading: **135** psi
